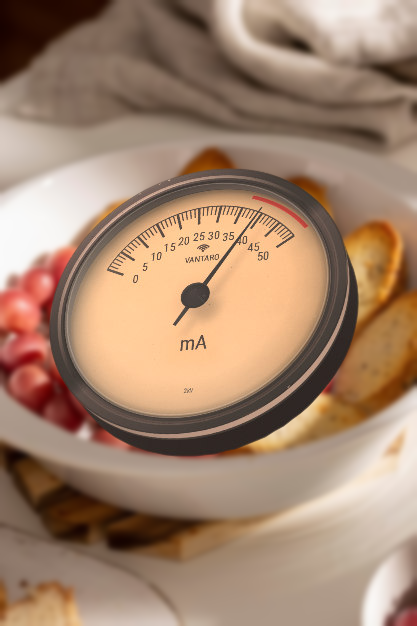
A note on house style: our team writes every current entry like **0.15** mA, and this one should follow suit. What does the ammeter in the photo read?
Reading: **40** mA
